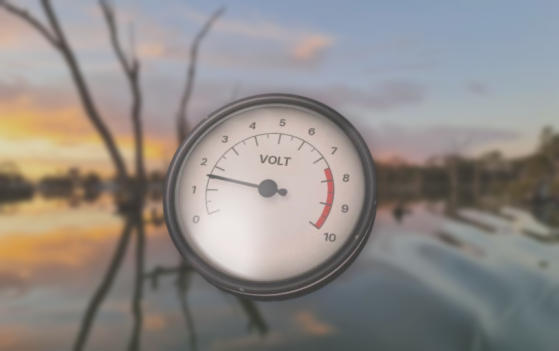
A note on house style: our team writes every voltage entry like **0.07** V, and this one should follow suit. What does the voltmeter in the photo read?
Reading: **1.5** V
